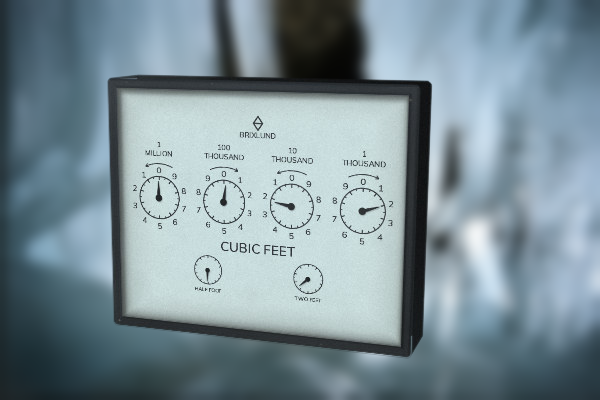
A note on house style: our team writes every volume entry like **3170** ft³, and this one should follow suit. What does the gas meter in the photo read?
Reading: **2200** ft³
